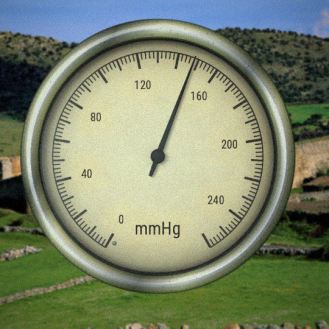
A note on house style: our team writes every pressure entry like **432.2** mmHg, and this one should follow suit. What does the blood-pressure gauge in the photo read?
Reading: **148** mmHg
